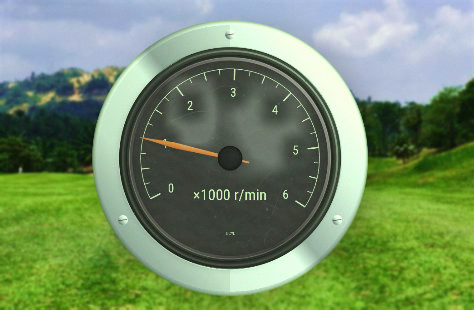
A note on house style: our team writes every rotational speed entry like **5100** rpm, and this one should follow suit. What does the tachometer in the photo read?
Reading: **1000** rpm
